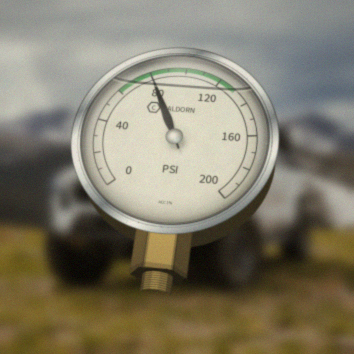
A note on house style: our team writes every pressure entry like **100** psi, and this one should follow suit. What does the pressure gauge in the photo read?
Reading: **80** psi
